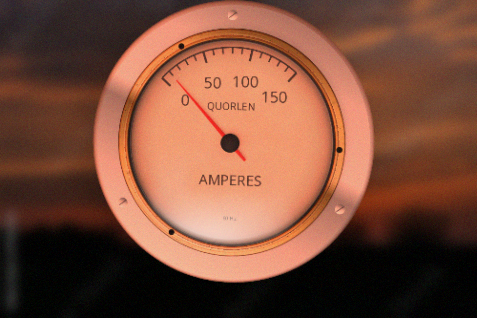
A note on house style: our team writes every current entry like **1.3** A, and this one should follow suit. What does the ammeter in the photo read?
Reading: **10** A
